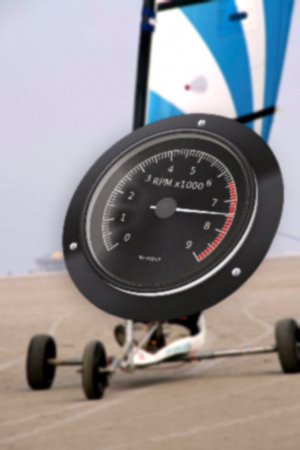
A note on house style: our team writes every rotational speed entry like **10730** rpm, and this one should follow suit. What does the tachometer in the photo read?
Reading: **7500** rpm
